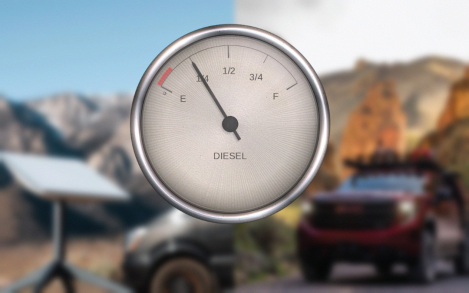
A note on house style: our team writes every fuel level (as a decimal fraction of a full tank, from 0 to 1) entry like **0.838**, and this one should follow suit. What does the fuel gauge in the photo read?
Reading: **0.25**
